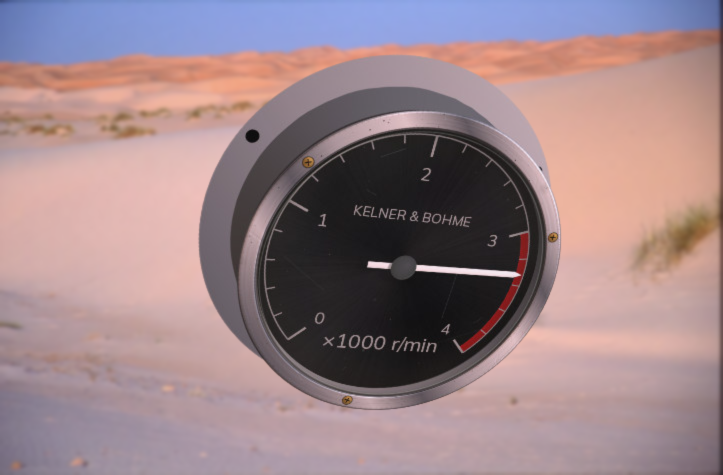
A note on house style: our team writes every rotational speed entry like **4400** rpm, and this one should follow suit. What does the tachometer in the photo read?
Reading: **3300** rpm
